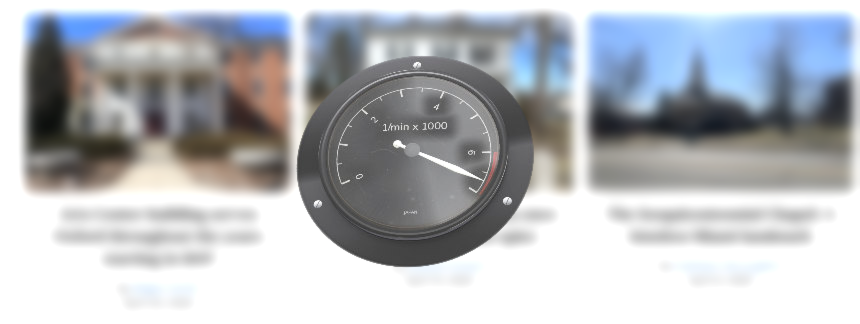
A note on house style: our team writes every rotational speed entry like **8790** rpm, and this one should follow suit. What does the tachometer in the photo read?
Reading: **6750** rpm
